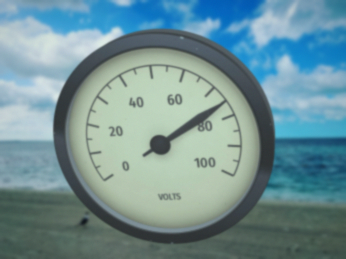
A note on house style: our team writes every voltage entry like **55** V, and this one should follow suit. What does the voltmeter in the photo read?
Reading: **75** V
